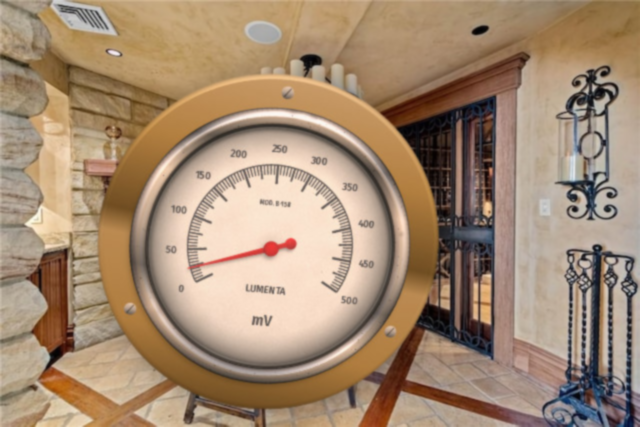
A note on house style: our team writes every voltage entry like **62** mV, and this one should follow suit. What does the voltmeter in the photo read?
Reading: **25** mV
